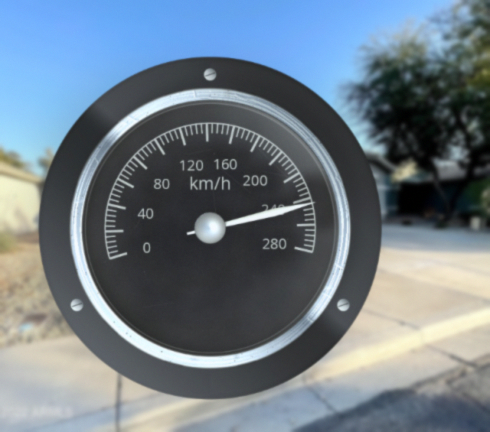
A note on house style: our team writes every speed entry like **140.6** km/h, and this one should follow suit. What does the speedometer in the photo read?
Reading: **244** km/h
